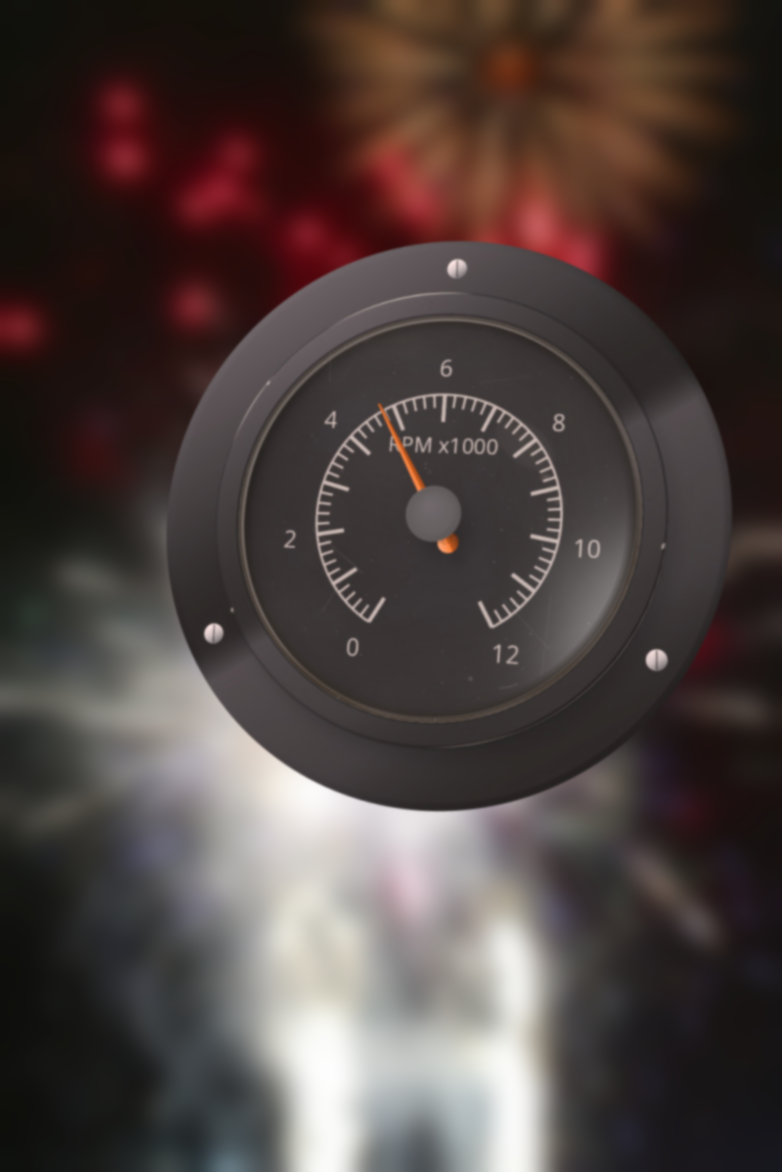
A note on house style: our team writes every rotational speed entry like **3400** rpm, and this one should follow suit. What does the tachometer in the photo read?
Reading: **4800** rpm
